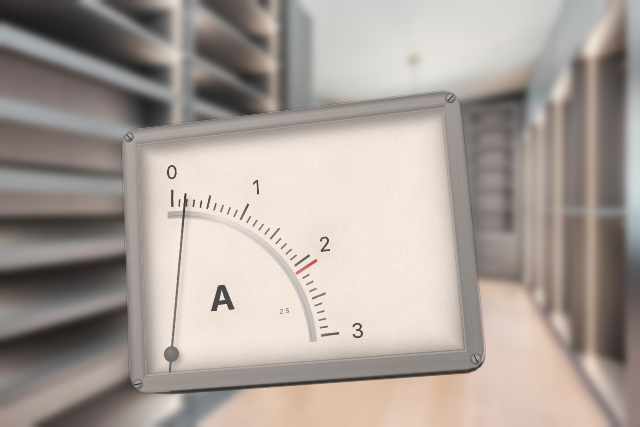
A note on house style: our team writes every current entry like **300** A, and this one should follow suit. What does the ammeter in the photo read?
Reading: **0.2** A
